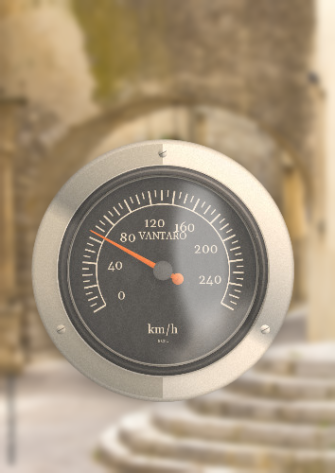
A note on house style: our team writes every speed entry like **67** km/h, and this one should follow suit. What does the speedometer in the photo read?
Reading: **65** km/h
